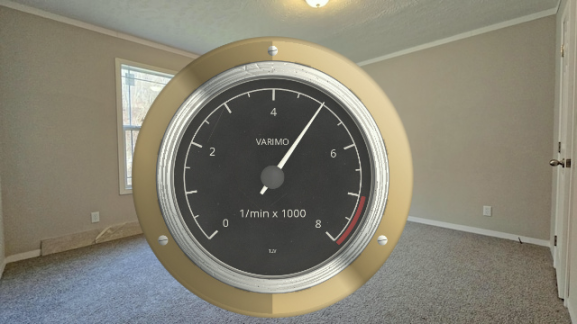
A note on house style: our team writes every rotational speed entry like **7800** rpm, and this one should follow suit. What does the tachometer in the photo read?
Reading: **5000** rpm
